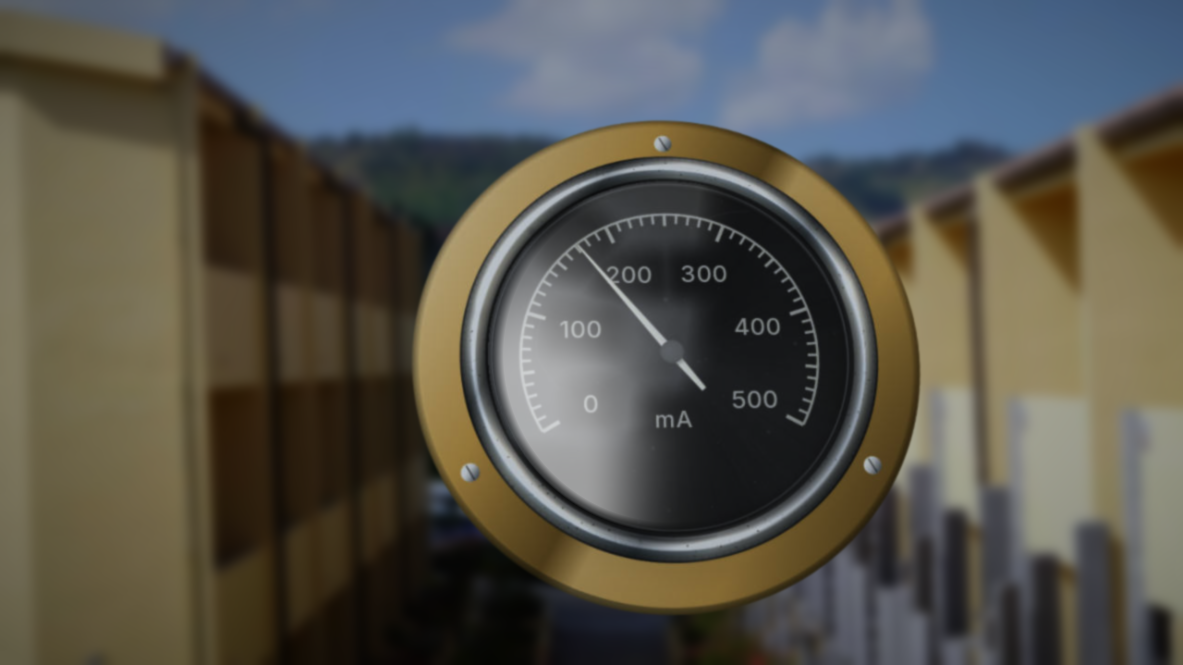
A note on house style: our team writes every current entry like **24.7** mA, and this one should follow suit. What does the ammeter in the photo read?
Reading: **170** mA
